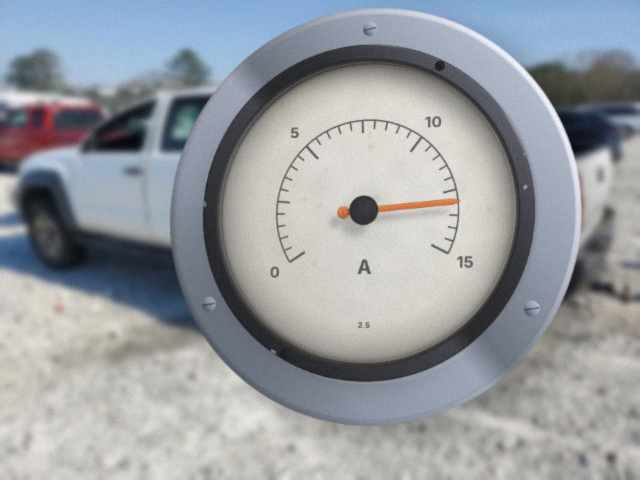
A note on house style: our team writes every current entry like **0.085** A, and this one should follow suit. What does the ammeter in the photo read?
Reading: **13** A
